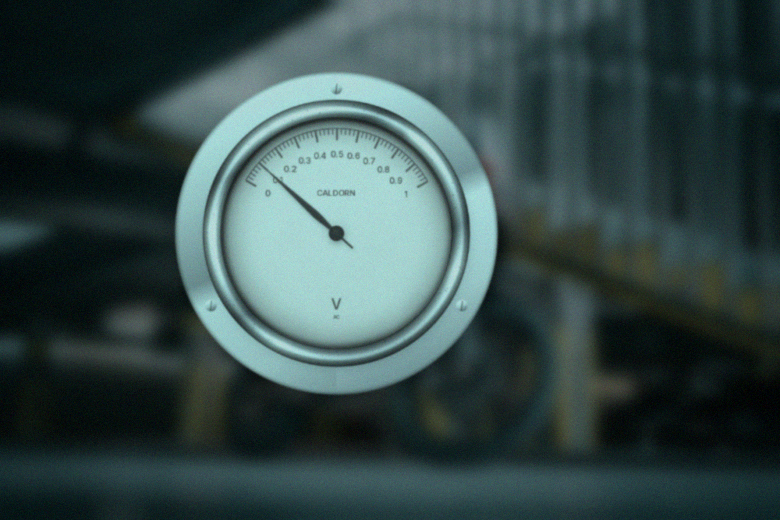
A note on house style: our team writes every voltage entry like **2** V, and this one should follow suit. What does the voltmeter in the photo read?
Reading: **0.1** V
